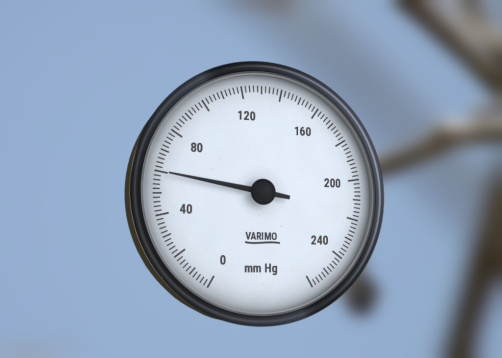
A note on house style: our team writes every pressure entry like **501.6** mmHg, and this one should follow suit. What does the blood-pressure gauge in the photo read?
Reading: **60** mmHg
